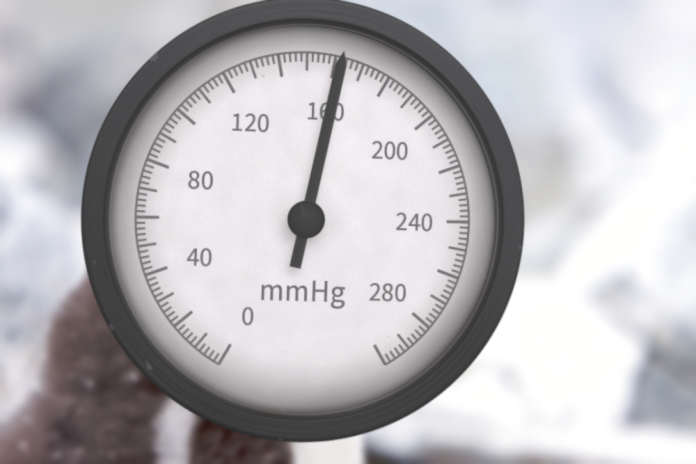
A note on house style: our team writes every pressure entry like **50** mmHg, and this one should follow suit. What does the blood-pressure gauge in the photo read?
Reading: **162** mmHg
